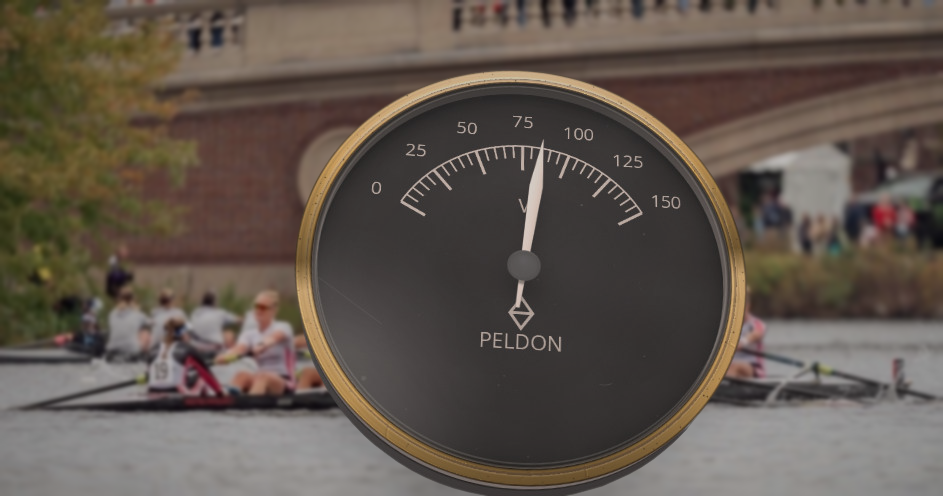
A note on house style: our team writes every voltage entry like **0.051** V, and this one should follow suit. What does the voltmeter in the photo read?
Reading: **85** V
